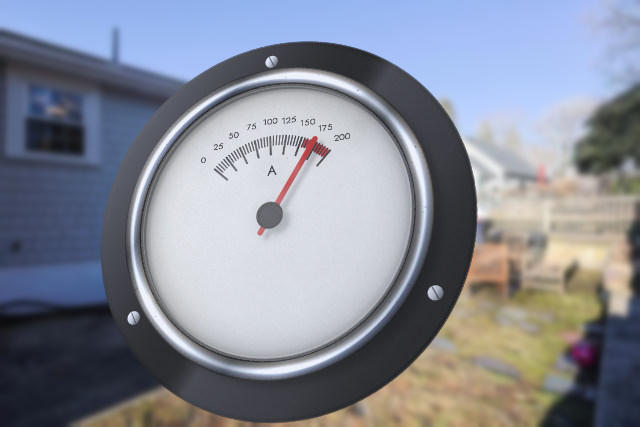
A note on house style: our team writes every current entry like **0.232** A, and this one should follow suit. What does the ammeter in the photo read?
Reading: **175** A
